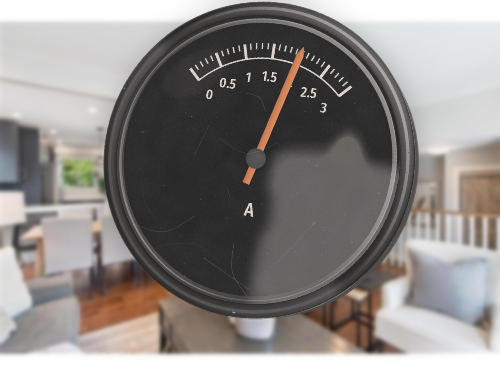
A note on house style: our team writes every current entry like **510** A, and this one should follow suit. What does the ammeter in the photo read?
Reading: **2** A
